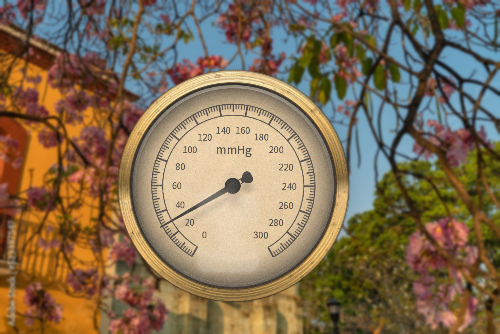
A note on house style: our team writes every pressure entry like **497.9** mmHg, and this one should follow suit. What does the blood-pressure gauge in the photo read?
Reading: **30** mmHg
